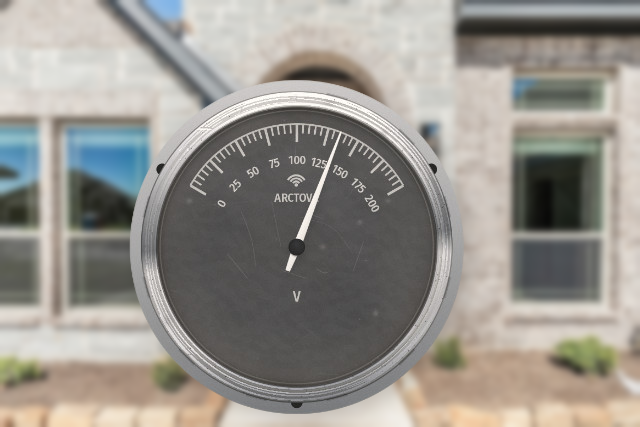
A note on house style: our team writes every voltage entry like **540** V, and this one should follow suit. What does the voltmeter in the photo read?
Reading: **135** V
